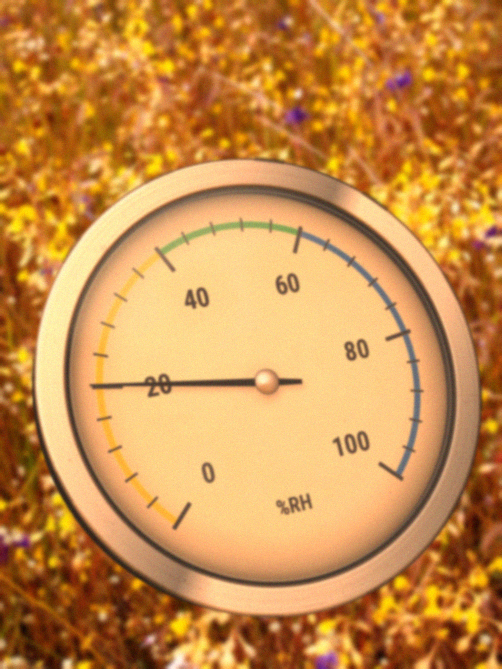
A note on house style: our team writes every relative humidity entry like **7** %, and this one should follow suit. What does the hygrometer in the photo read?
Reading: **20** %
